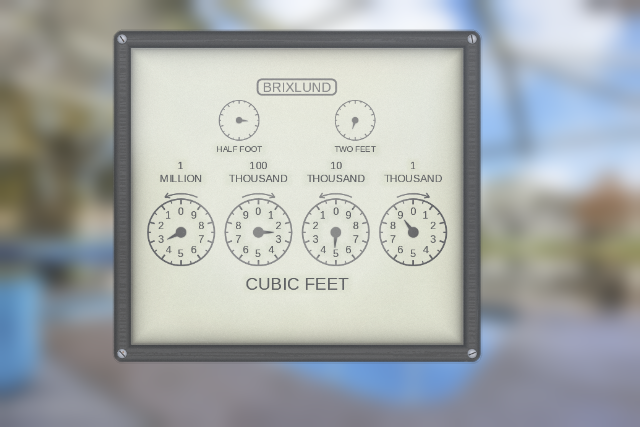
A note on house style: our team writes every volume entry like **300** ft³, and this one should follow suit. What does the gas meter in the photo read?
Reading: **324900** ft³
